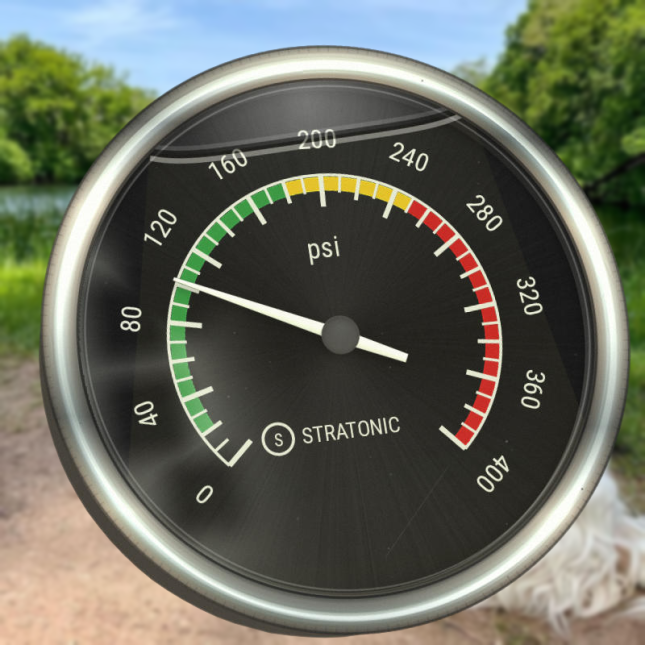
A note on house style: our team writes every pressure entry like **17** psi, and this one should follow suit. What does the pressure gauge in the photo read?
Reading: **100** psi
